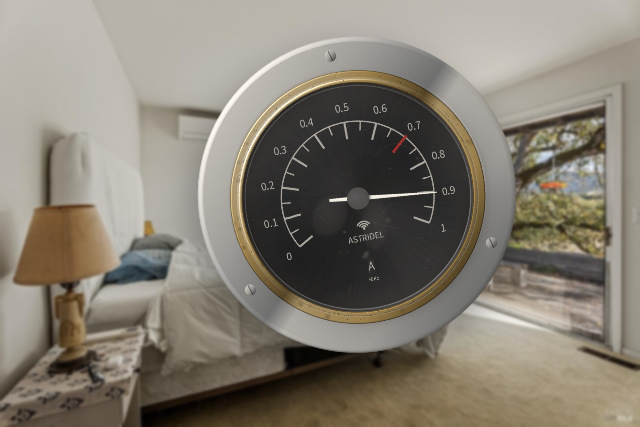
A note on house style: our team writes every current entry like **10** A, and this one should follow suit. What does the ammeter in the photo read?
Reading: **0.9** A
